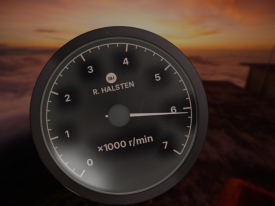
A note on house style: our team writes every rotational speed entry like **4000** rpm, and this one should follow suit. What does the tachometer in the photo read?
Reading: **6100** rpm
